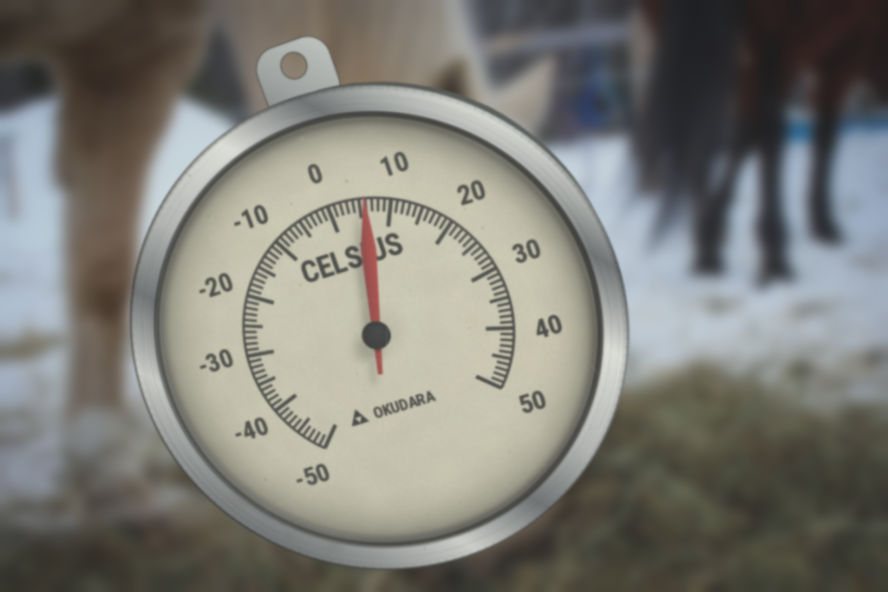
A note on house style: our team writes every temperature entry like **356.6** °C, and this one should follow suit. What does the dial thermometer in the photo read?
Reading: **6** °C
